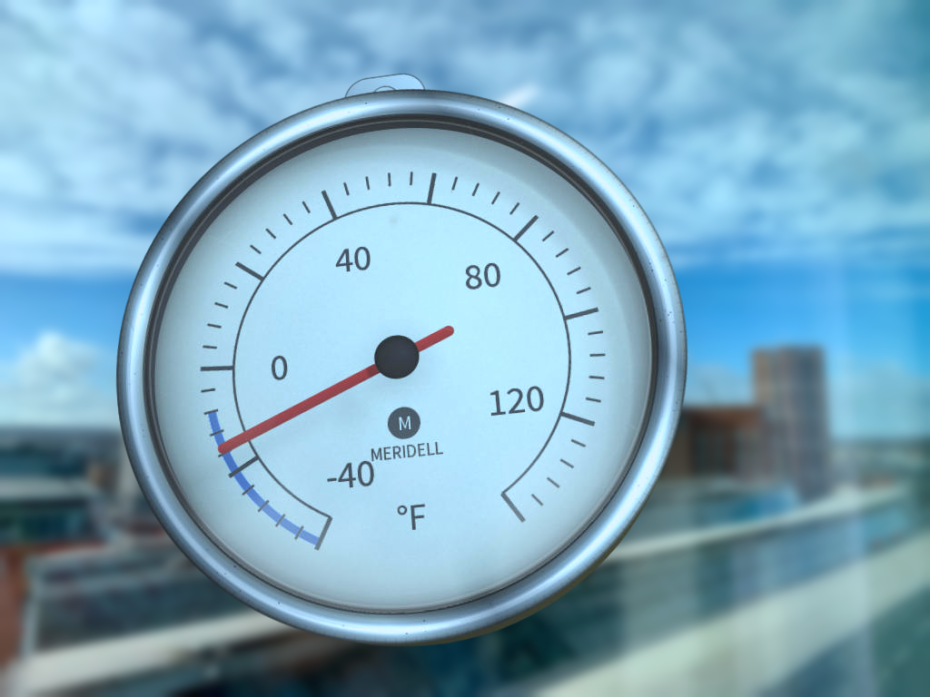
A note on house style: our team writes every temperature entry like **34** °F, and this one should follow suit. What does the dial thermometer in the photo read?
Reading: **-16** °F
